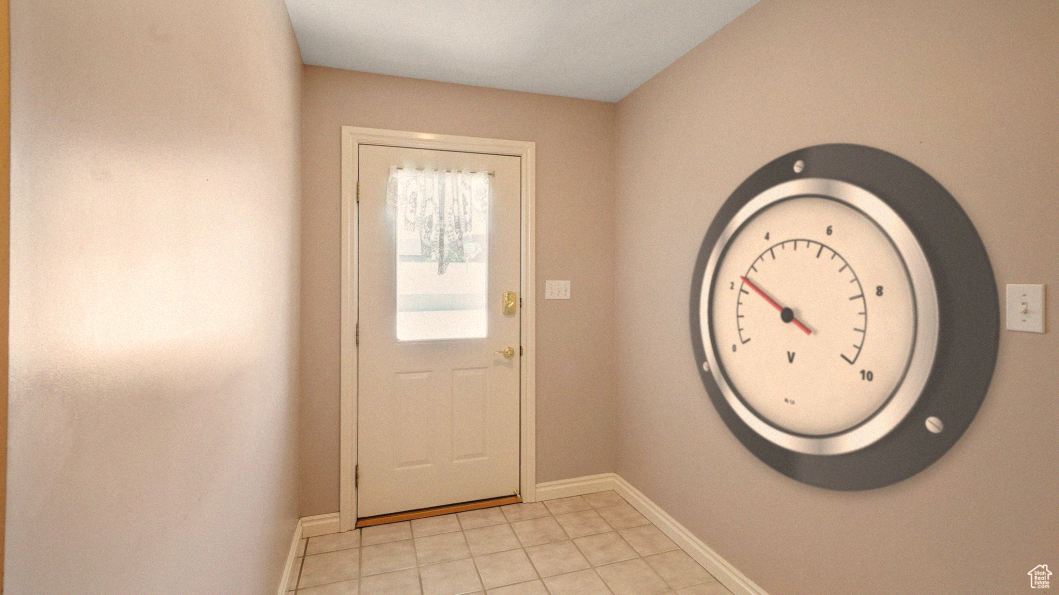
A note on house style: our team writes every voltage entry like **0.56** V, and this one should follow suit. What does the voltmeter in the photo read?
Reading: **2.5** V
